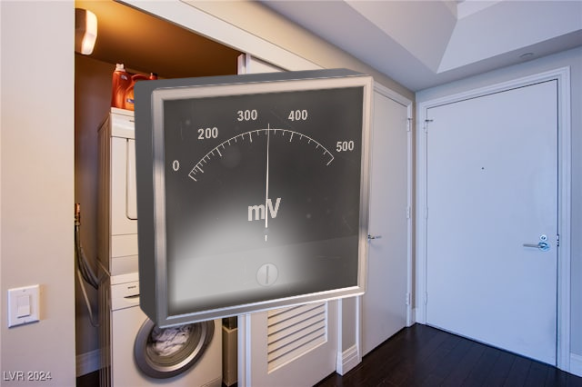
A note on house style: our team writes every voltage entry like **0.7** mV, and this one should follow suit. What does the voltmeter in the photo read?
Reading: **340** mV
